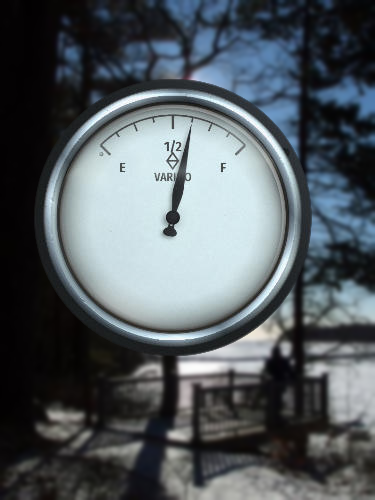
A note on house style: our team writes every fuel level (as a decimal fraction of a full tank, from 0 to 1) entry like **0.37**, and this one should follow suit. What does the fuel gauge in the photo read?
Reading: **0.625**
